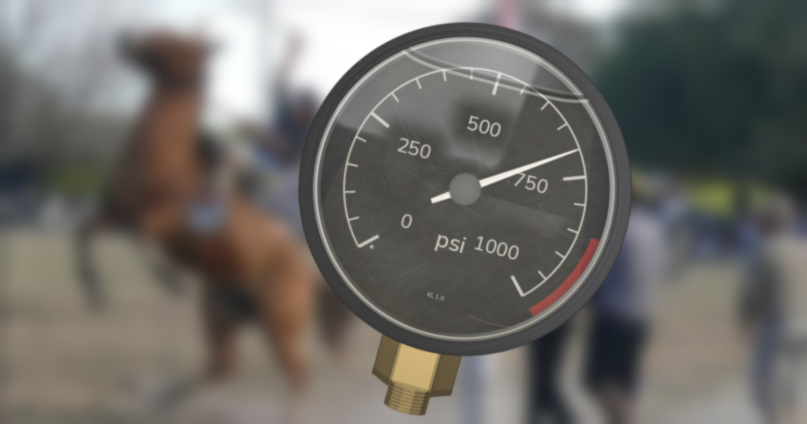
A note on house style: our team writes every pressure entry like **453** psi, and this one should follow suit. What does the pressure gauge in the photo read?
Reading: **700** psi
